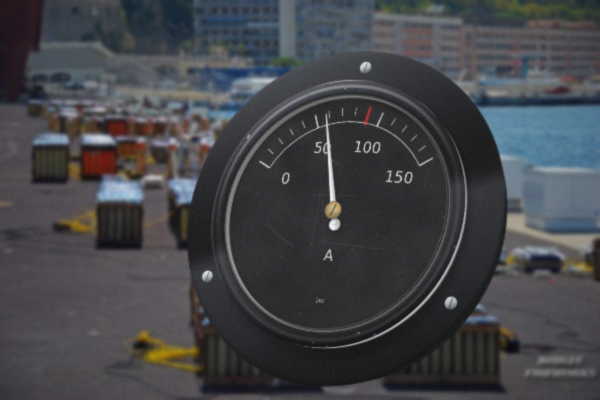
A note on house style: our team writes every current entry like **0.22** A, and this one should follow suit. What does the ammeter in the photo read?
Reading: **60** A
